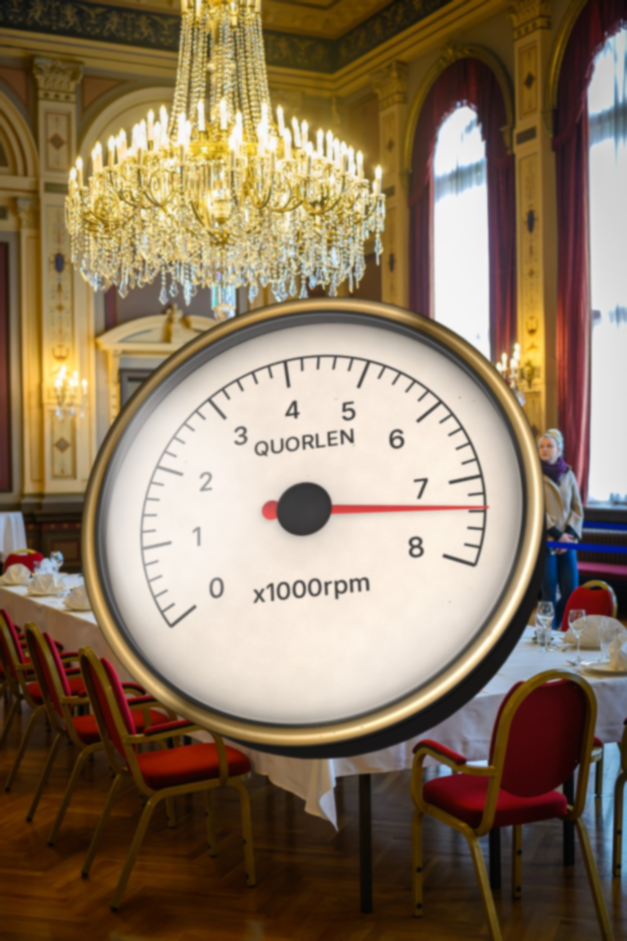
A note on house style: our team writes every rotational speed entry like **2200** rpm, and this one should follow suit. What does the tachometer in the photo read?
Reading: **7400** rpm
